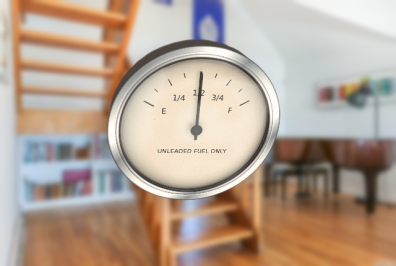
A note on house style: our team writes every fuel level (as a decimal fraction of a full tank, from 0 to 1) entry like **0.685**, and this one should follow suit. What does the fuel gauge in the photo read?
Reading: **0.5**
